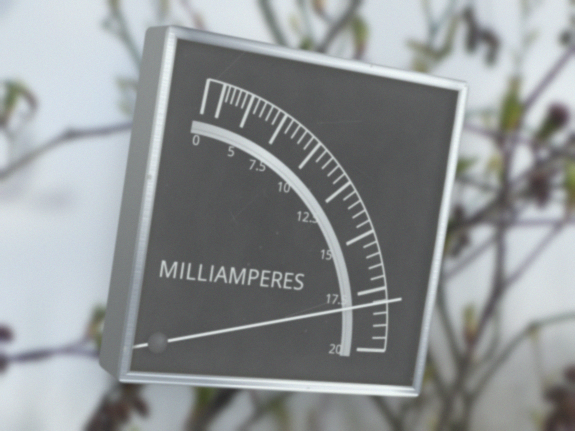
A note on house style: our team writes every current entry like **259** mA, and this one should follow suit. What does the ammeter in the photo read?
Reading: **18** mA
